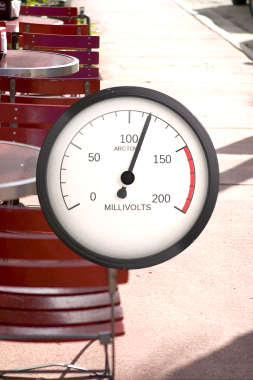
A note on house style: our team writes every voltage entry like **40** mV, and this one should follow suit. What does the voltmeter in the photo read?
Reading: **115** mV
